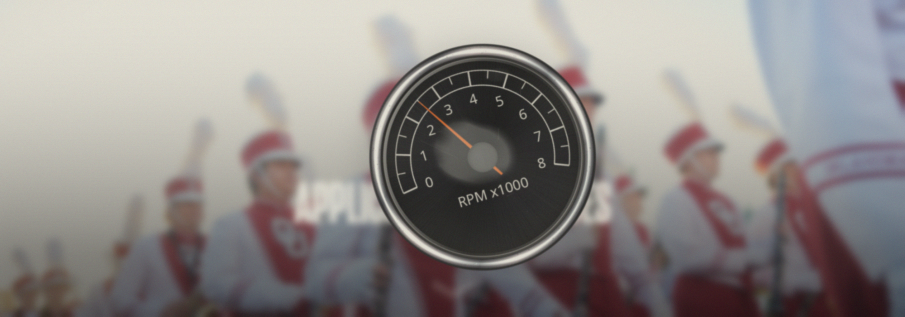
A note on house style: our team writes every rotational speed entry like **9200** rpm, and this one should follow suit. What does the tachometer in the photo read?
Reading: **2500** rpm
